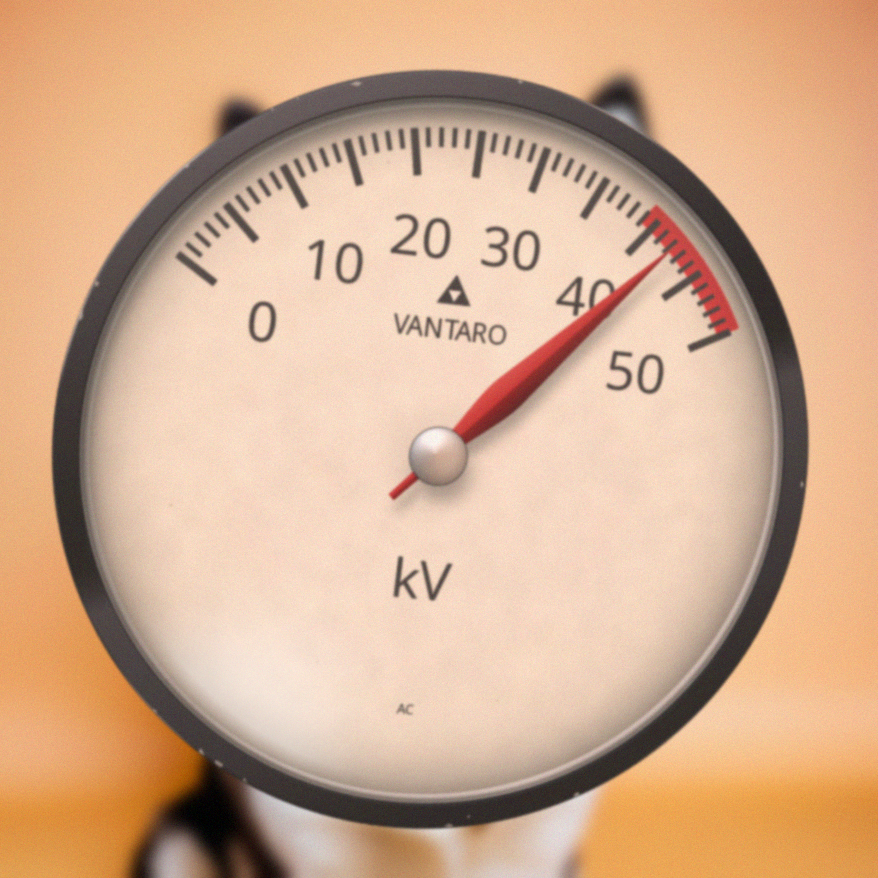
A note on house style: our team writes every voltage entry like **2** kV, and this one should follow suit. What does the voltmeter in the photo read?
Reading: **42** kV
